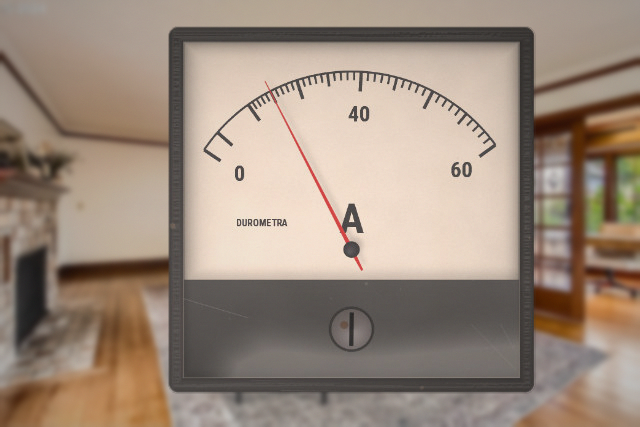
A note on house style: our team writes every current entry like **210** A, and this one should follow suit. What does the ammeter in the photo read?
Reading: **25** A
